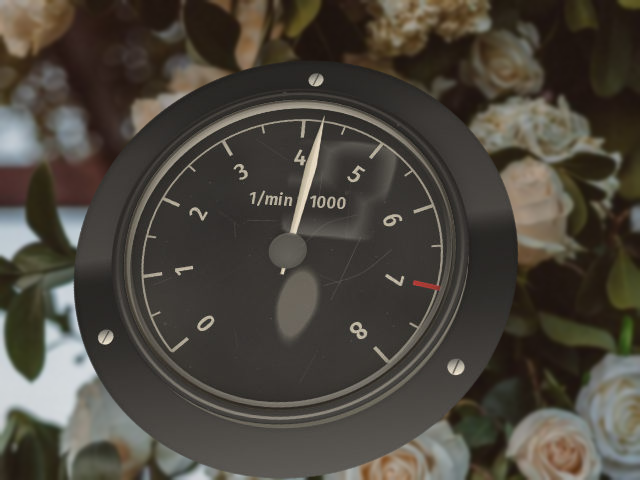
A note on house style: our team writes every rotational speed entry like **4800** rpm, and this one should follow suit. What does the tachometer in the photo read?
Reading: **4250** rpm
